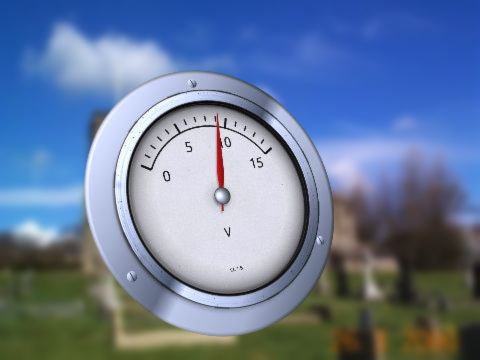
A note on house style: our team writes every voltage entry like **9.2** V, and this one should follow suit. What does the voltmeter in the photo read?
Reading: **9** V
